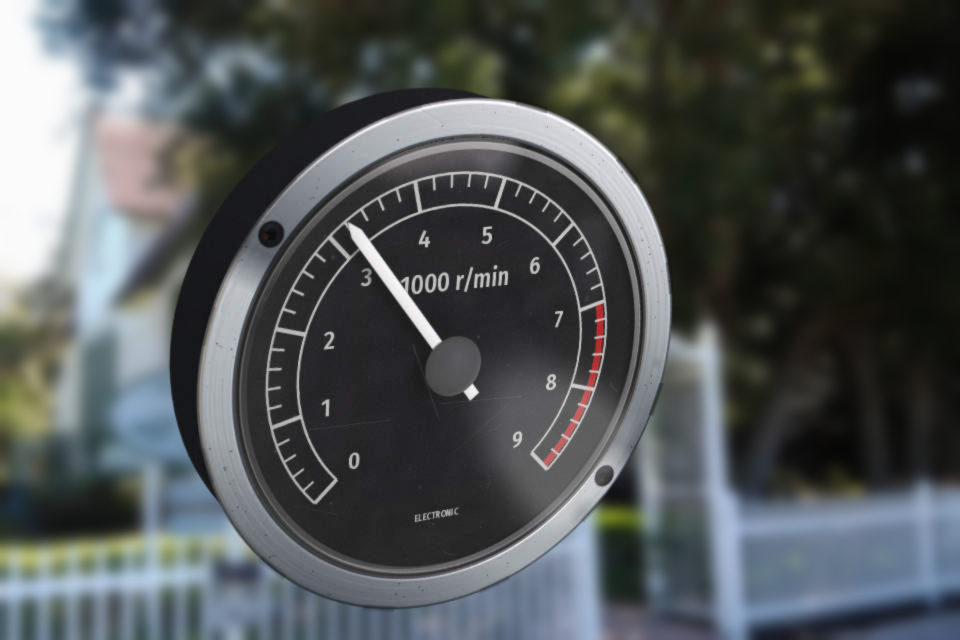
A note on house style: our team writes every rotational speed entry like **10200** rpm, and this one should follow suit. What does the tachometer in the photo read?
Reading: **3200** rpm
